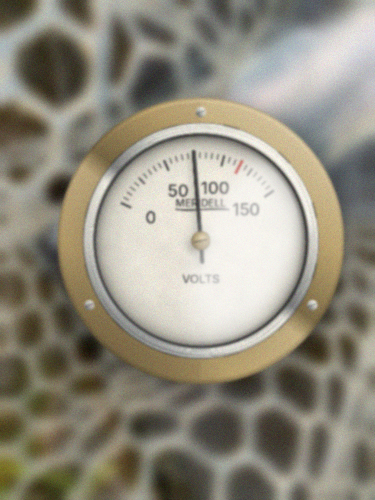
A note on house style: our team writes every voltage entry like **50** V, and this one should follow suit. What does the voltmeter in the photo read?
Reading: **75** V
